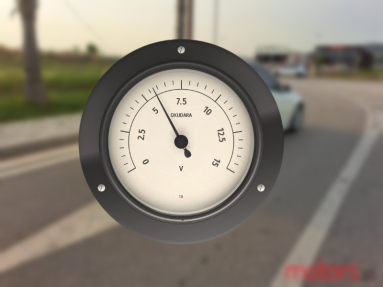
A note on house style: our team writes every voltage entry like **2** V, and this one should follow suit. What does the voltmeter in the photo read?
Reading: **5.75** V
